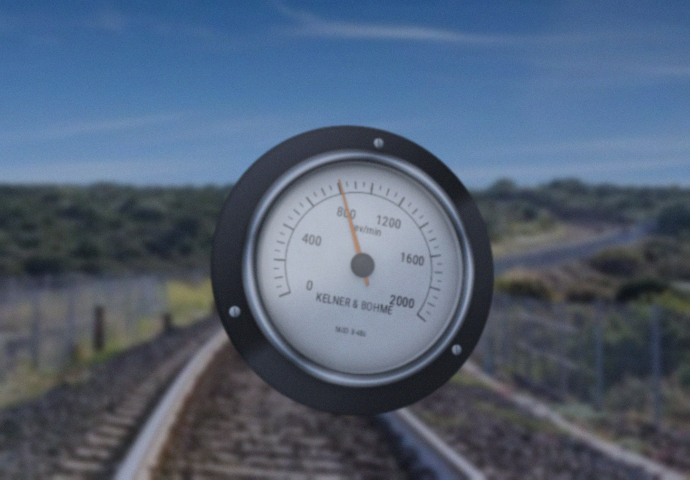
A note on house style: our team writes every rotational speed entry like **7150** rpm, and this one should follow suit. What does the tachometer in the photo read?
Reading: **800** rpm
